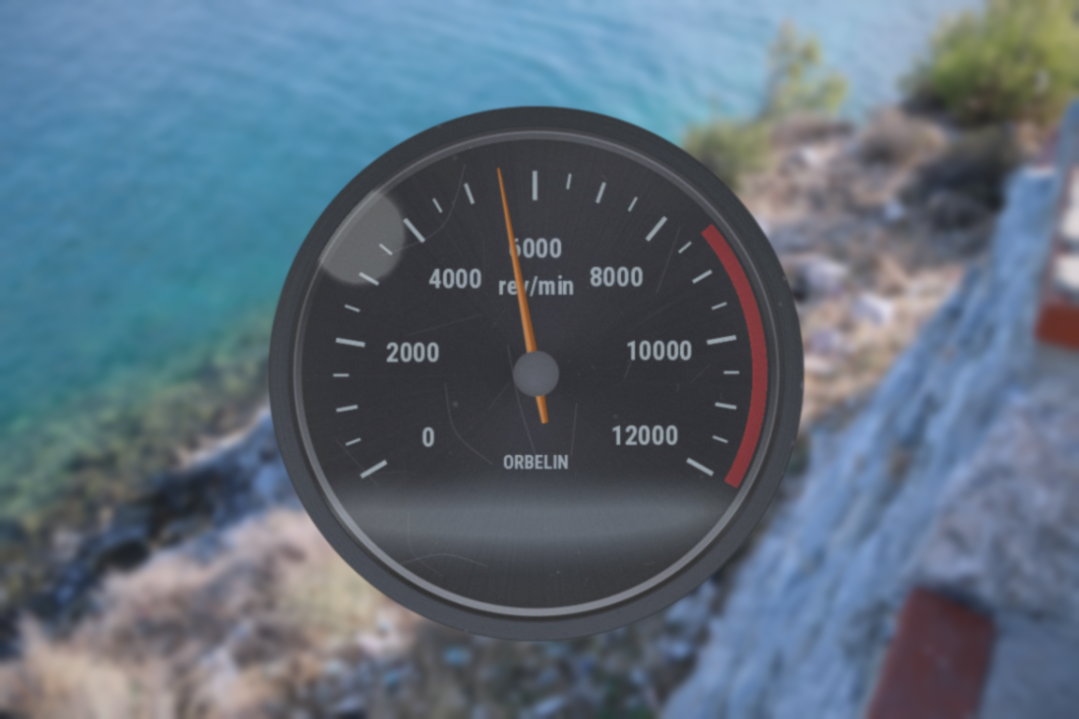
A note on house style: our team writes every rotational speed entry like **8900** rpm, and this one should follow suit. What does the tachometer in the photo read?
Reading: **5500** rpm
